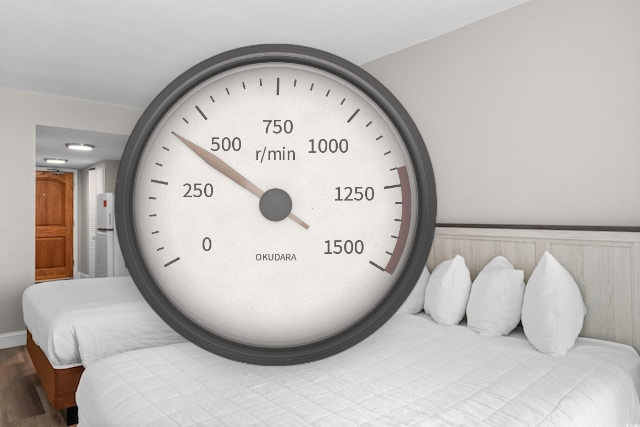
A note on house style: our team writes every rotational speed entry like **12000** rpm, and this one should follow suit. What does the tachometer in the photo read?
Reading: **400** rpm
